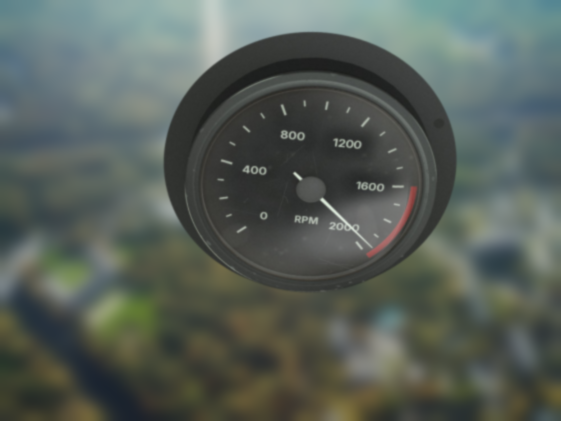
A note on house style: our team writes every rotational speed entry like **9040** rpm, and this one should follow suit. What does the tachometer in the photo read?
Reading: **1950** rpm
